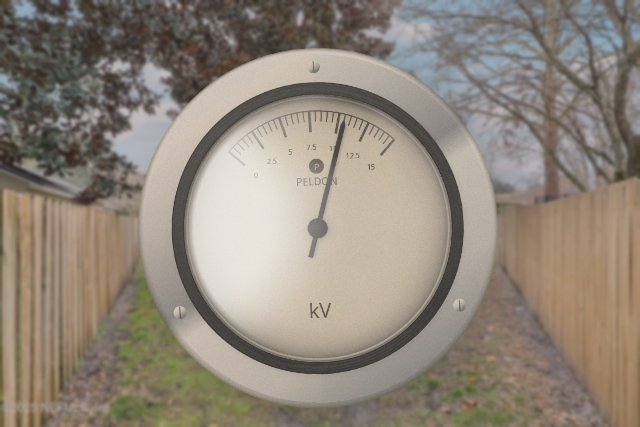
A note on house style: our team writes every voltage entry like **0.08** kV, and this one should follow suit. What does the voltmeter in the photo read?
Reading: **10.5** kV
